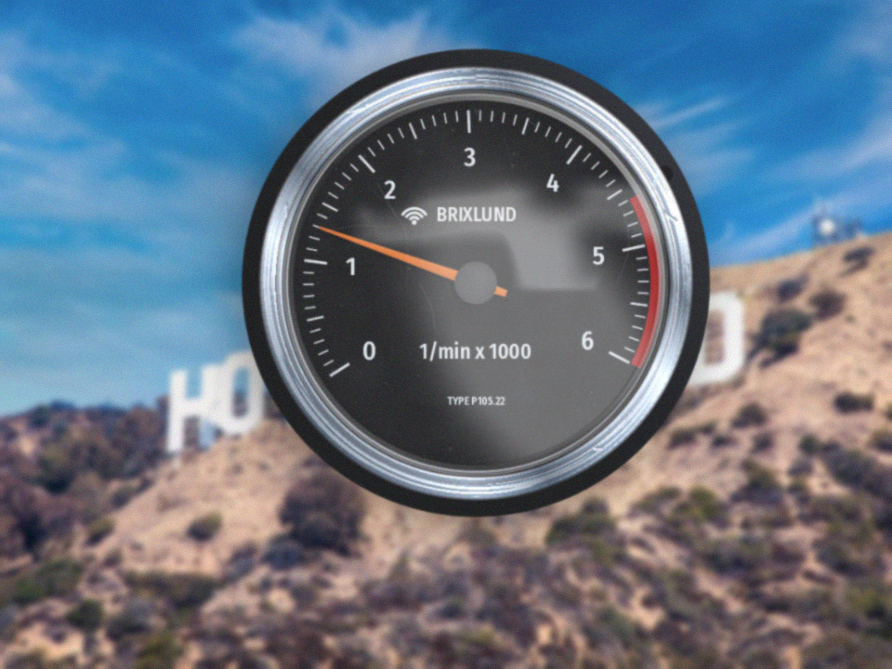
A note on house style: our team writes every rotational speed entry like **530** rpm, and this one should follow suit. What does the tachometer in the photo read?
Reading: **1300** rpm
